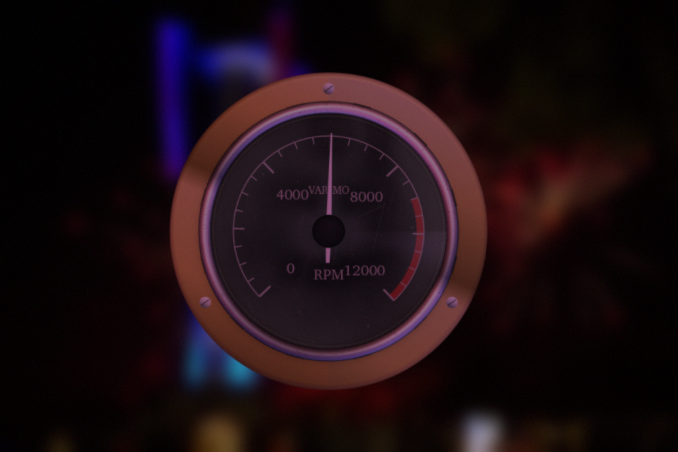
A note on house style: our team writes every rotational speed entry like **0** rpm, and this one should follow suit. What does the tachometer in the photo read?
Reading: **6000** rpm
